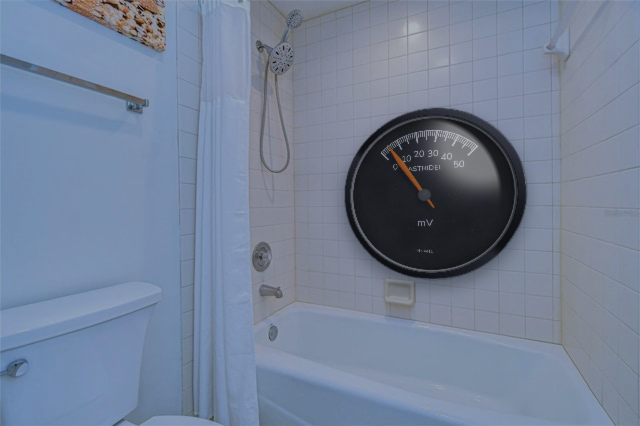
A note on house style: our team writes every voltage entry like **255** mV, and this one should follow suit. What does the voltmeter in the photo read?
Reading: **5** mV
